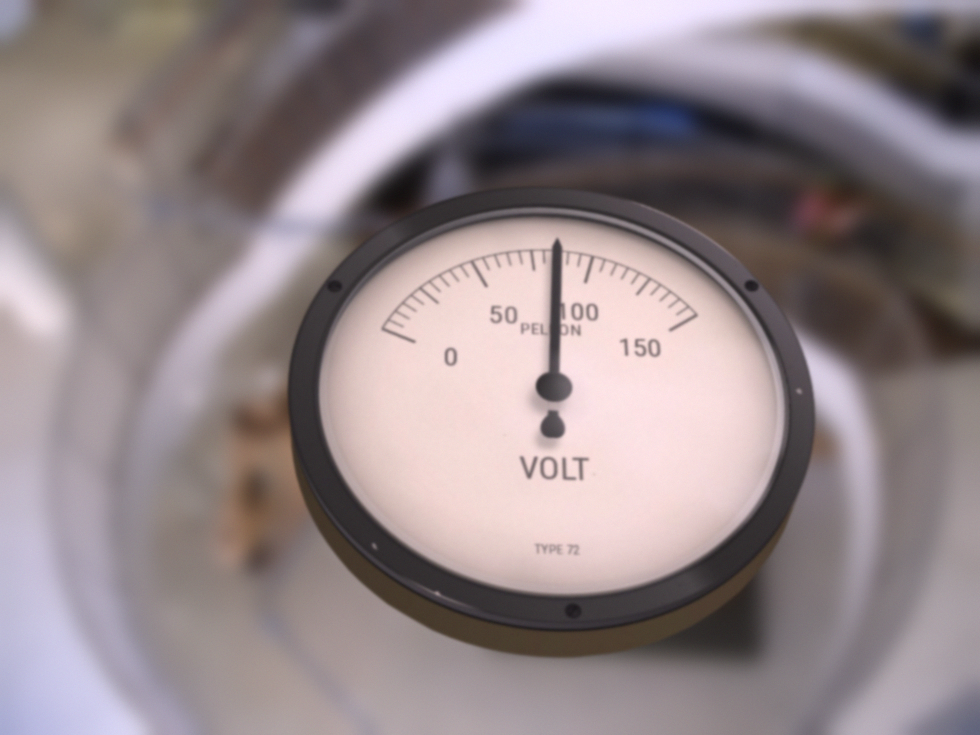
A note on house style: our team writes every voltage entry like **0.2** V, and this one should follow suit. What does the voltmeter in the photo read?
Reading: **85** V
